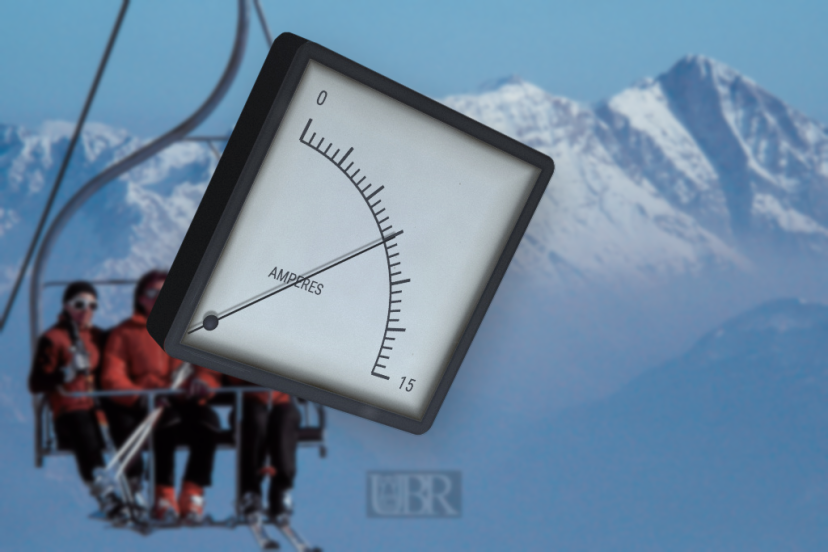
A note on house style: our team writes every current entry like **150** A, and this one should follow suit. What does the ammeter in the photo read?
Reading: **7.5** A
